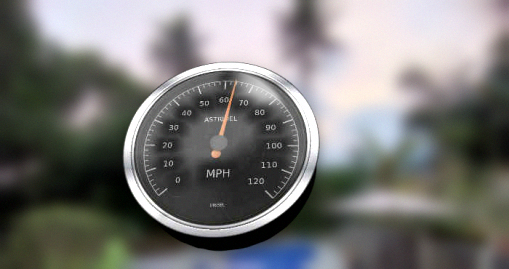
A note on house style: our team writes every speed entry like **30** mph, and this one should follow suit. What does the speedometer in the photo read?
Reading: **64** mph
